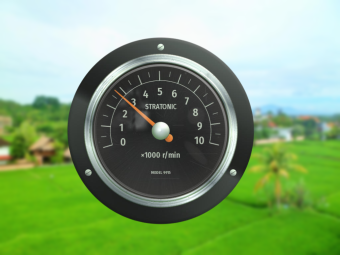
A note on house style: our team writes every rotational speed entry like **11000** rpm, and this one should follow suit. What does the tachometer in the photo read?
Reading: **2750** rpm
